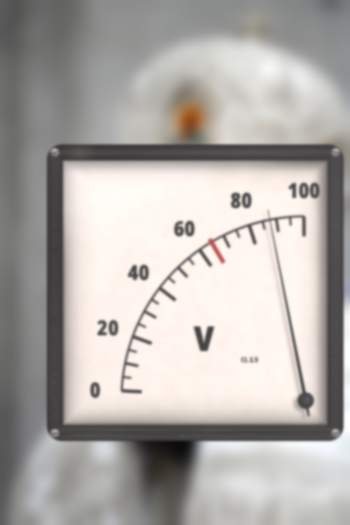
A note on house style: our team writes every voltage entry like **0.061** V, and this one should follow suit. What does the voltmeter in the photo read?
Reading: **87.5** V
